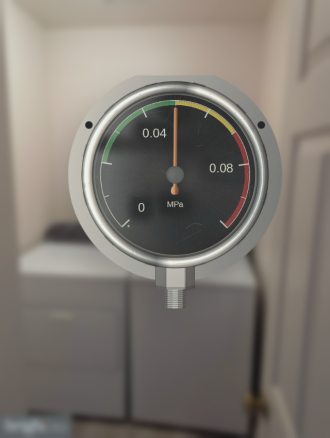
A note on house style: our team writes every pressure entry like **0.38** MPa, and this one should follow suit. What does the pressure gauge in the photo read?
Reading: **0.05** MPa
